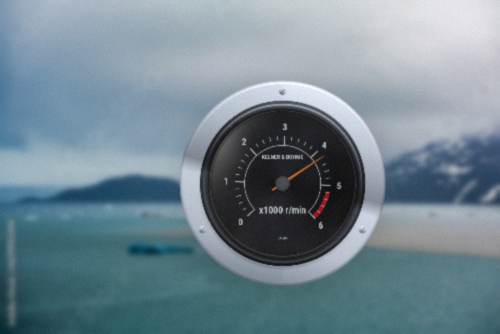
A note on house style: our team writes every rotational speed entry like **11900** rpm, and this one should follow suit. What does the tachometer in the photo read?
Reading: **4200** rpm
